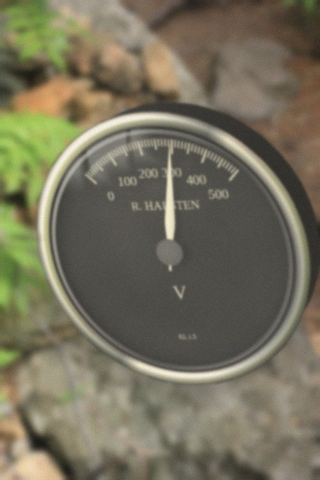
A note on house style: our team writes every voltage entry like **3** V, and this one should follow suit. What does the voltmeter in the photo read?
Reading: **300** V
